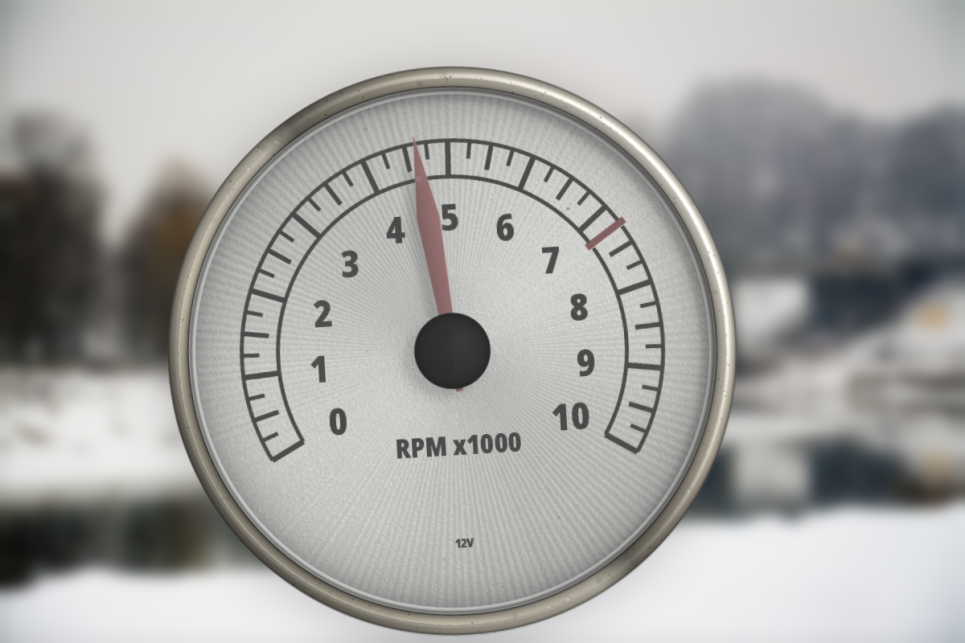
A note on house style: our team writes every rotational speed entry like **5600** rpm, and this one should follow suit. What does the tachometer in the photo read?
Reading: **4625** rpm
